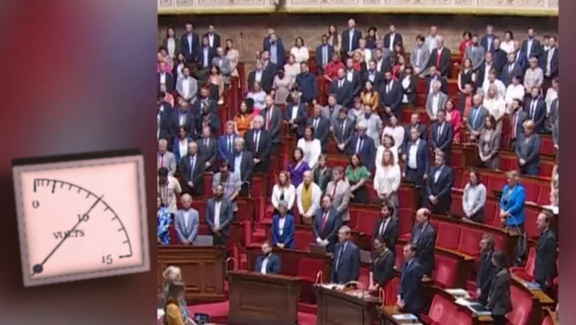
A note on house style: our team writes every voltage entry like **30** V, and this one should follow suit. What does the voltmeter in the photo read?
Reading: **10** V
